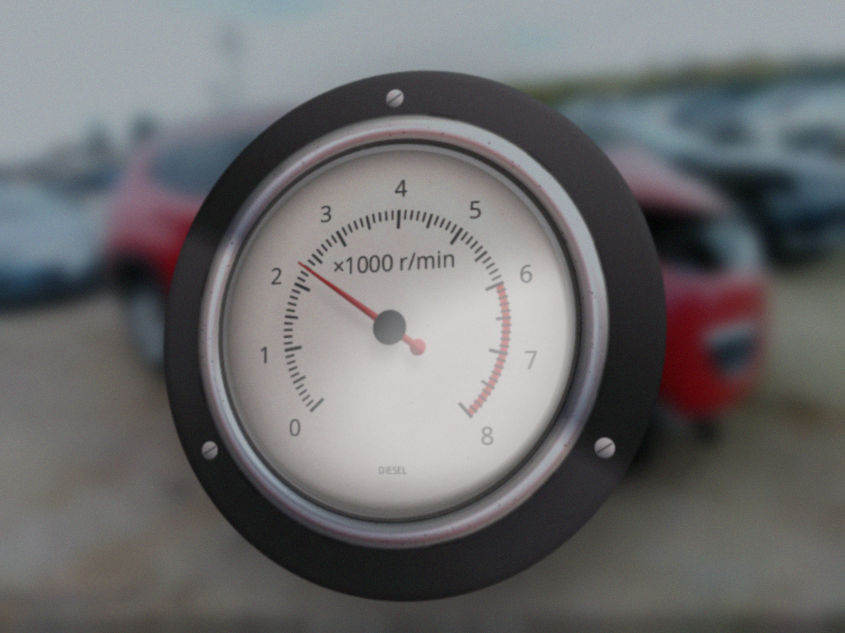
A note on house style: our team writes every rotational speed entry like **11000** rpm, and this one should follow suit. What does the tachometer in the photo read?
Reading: **2300** rpm
